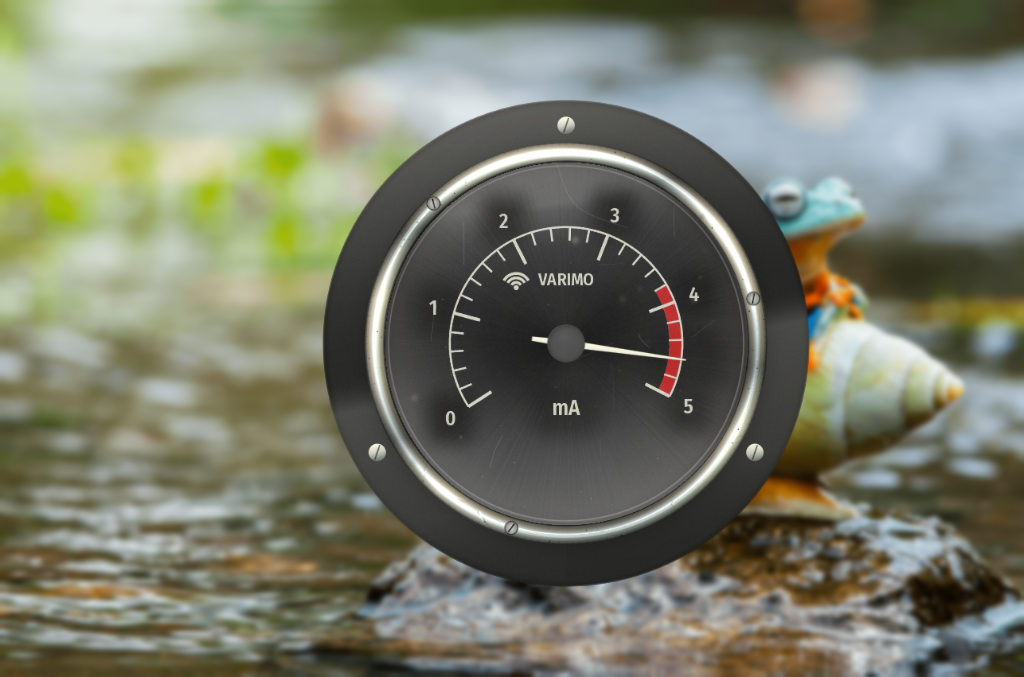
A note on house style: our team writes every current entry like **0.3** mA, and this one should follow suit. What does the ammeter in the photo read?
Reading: **4.6** mA
